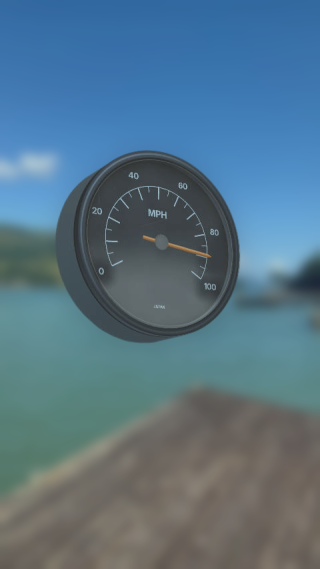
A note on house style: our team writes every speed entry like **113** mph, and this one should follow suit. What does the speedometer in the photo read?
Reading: **90** mph
